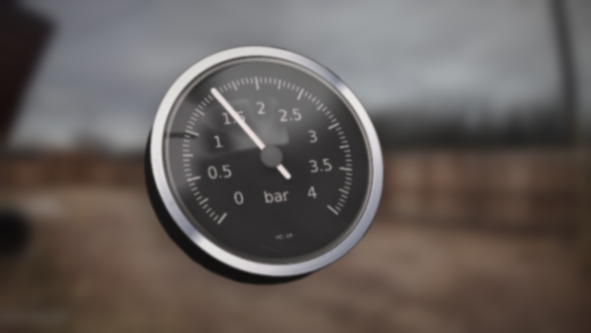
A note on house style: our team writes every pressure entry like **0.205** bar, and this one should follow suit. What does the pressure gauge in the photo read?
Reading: **1.5** bar
